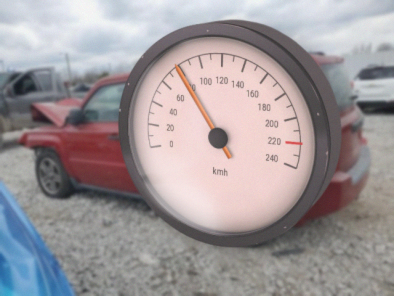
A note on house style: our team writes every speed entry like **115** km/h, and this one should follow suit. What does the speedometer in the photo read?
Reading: **80** km/h
